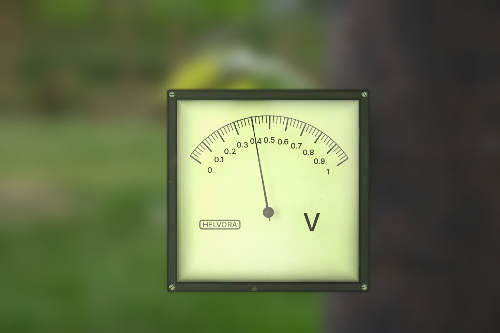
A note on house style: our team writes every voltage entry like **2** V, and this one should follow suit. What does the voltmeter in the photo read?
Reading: **0.4** V
